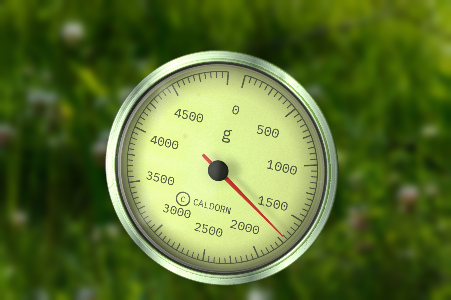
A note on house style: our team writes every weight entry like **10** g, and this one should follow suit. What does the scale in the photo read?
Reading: **1700** g
